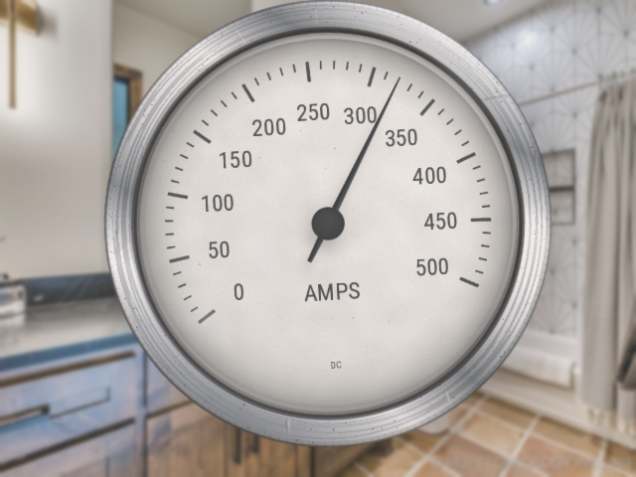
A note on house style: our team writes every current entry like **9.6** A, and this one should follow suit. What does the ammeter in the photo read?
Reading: **320** A
